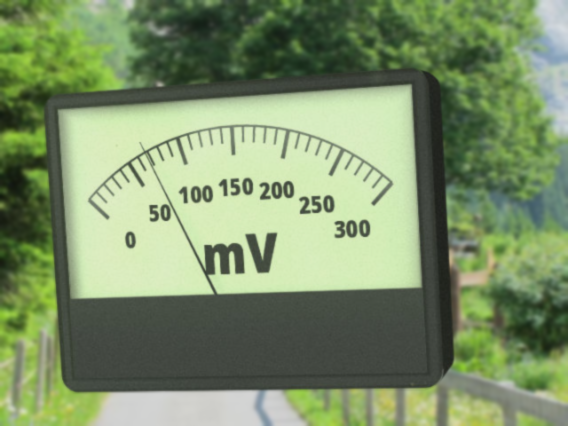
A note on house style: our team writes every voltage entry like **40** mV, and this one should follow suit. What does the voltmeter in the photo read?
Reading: **70** mV
